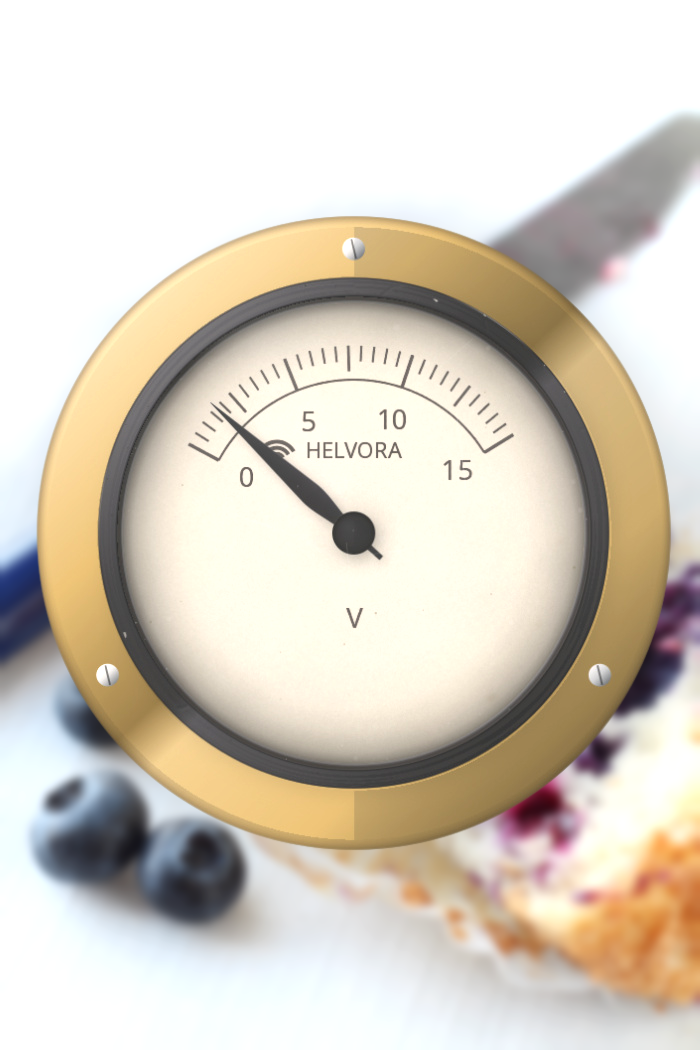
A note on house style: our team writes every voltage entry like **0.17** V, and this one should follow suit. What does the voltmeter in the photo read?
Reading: **1.75** V
